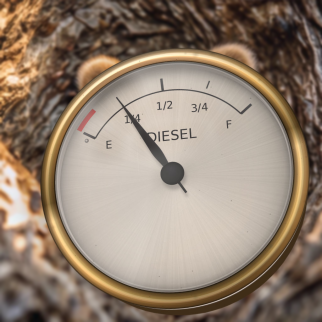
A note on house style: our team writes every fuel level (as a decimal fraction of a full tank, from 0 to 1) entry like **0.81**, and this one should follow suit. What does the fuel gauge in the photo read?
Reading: **0.25**
